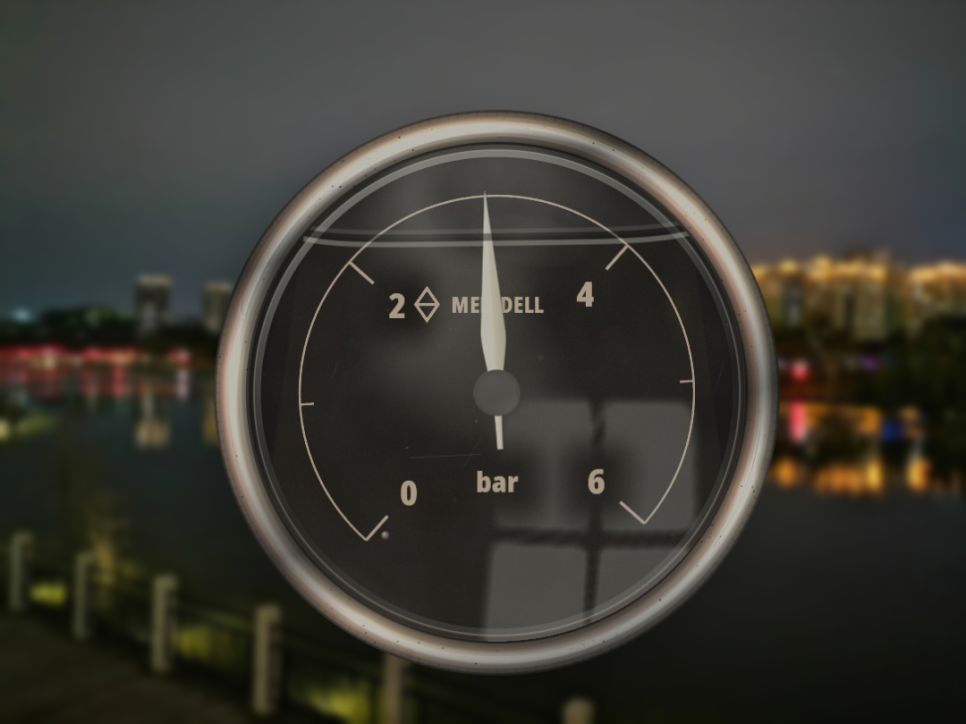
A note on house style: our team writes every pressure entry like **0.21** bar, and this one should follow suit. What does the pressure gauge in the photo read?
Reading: **3** bar
